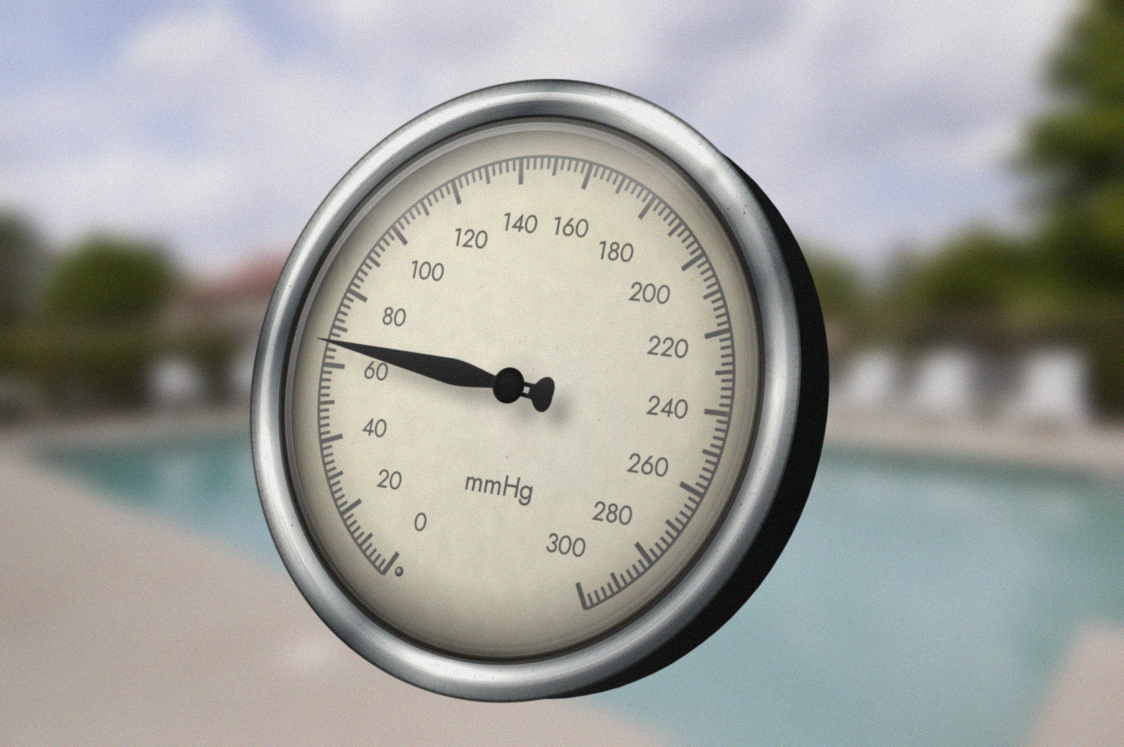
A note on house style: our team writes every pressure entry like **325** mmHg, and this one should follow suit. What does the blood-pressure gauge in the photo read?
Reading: **66** mmHg
